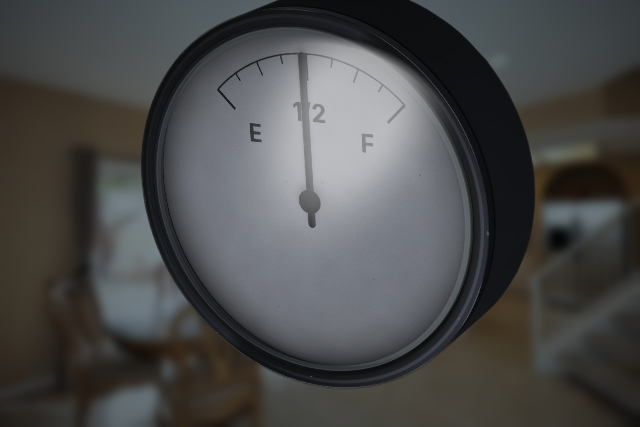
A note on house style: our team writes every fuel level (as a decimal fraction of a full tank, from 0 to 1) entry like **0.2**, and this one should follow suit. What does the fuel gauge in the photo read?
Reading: **0.5**
